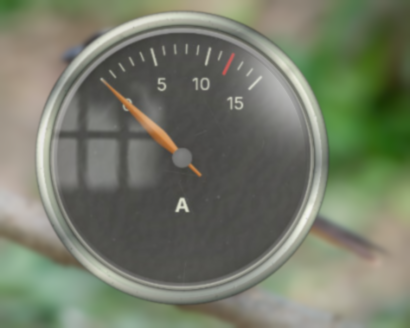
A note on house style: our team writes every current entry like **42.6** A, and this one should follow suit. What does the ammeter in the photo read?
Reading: **0** A
